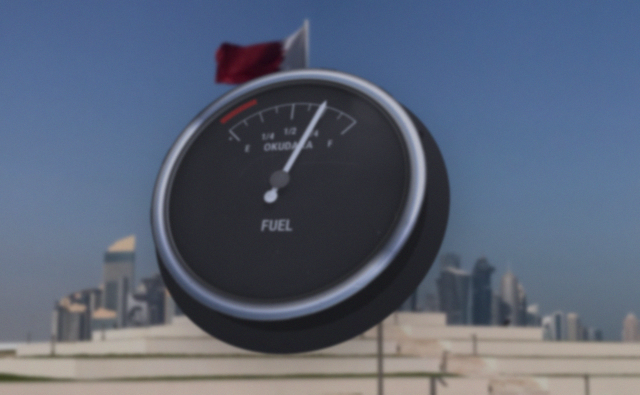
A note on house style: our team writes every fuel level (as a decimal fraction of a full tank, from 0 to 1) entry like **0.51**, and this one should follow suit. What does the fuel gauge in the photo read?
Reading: **0.75**
